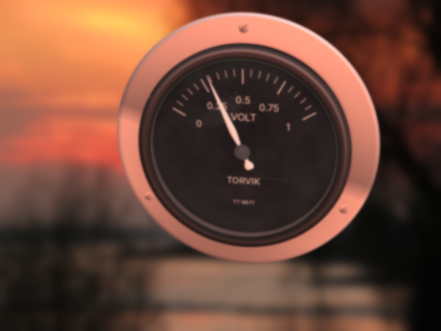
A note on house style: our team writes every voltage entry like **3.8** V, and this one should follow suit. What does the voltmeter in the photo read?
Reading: **0.3** V
